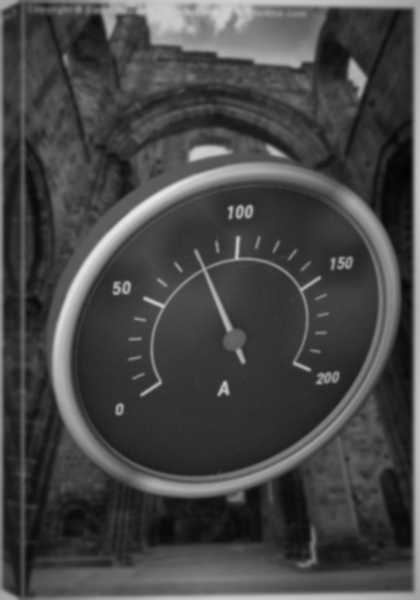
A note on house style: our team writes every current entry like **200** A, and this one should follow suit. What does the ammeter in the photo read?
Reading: **80** A
